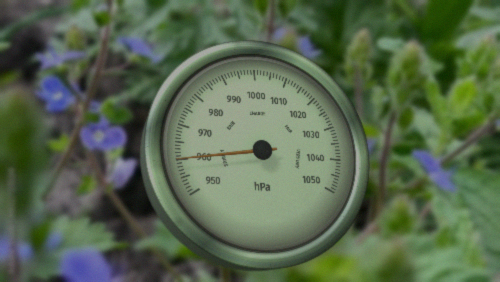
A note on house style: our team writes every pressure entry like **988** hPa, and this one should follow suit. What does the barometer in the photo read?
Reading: **960** hPa
